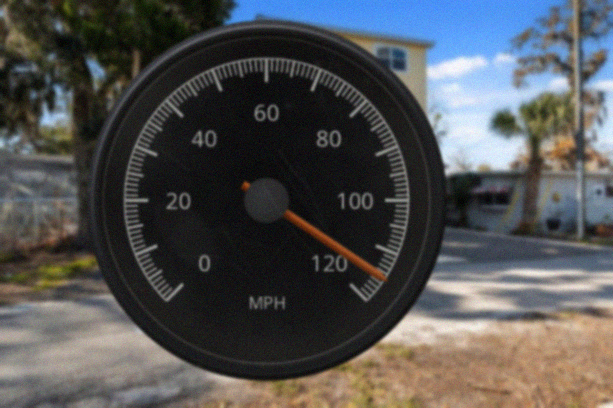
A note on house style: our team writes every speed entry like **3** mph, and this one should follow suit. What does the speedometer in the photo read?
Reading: **115** mph
